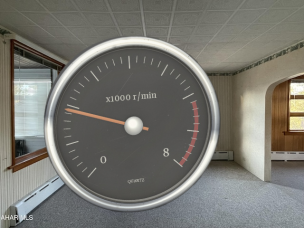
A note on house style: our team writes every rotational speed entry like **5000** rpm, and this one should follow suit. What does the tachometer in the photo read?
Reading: **1900** rpm
